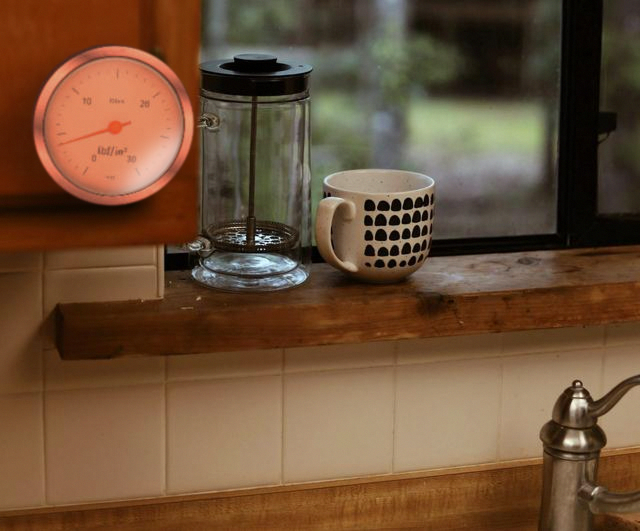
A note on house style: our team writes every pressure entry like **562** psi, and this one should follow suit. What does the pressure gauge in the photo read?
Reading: **4** psi
